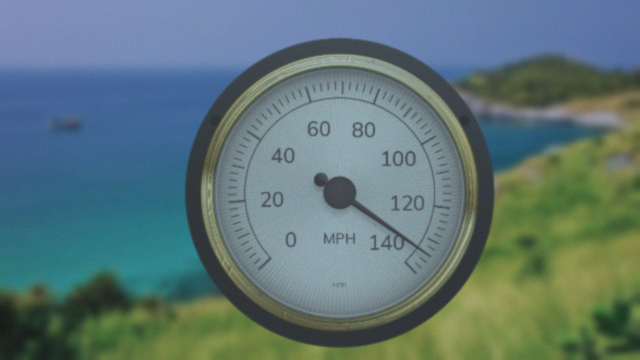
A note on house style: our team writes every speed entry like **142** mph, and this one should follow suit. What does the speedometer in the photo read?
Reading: **134** mph
